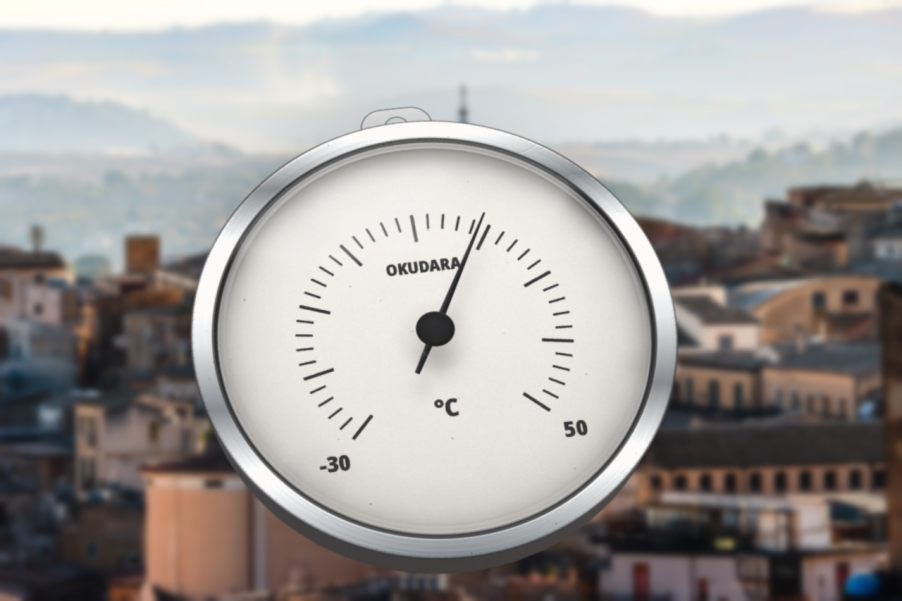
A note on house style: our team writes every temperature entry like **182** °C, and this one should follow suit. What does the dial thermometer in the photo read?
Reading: **19** °C
